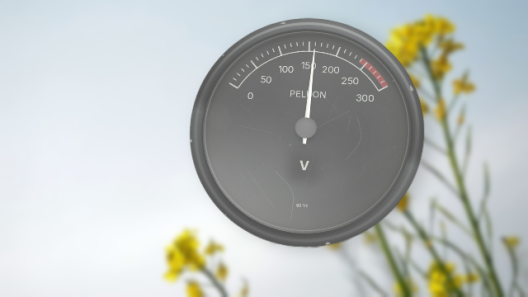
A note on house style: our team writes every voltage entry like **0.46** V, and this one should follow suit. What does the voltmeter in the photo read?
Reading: **160** V
